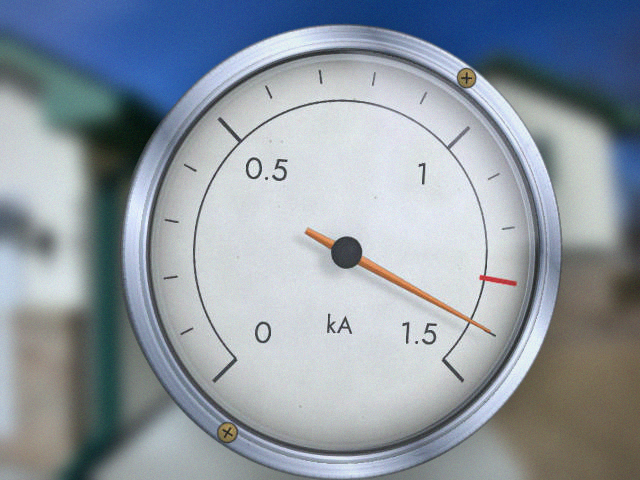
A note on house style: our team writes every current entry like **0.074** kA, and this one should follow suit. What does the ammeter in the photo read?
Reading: **1.4** kA
